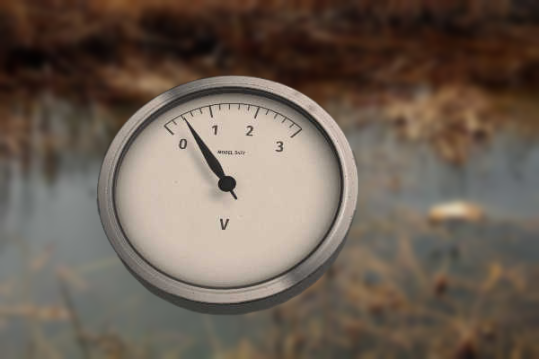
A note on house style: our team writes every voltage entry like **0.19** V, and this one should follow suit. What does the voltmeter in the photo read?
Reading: **0.4** V
